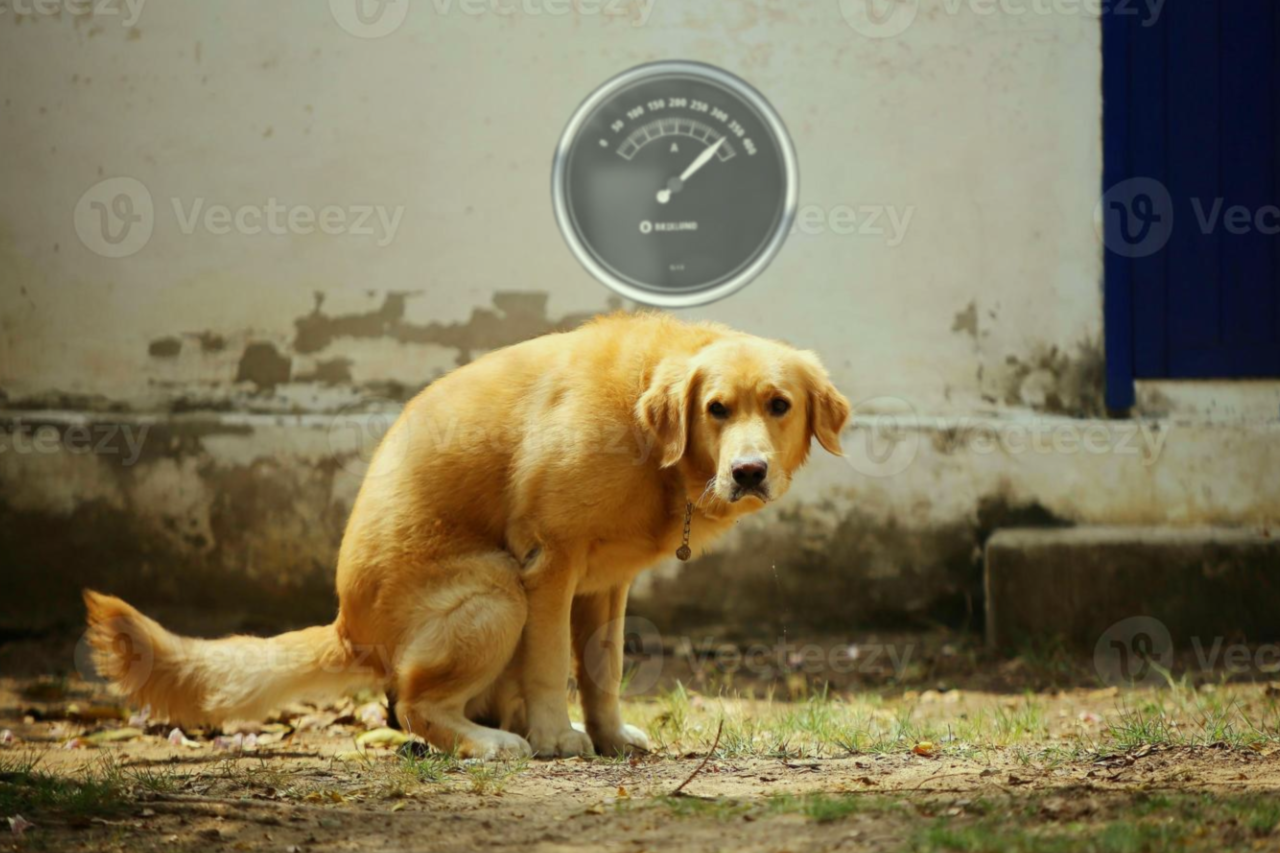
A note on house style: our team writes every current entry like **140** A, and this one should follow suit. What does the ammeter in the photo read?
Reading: **350** A
